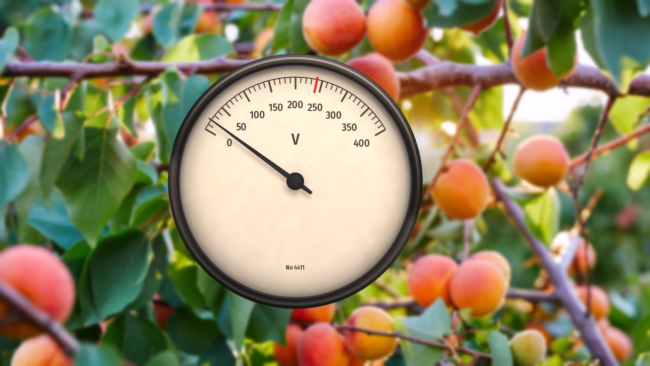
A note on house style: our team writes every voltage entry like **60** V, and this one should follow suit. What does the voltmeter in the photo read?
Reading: **20** V
